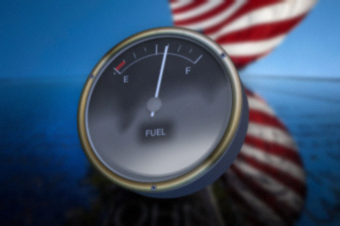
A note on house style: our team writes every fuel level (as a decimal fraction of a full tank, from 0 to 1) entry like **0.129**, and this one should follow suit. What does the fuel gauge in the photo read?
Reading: **0.625**
